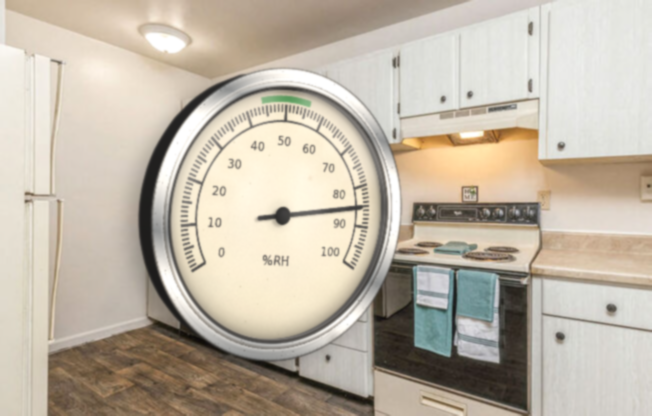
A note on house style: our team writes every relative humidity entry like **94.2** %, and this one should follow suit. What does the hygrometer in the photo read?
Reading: **85** %
